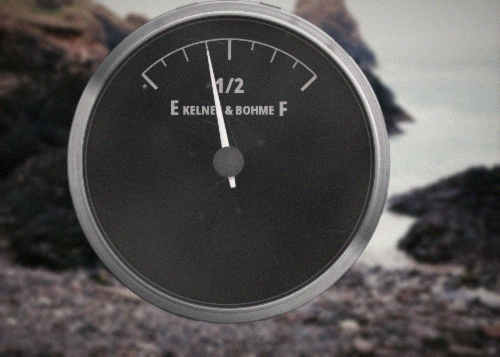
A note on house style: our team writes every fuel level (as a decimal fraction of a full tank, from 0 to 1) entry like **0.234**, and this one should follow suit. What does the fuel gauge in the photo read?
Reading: **0.375**
